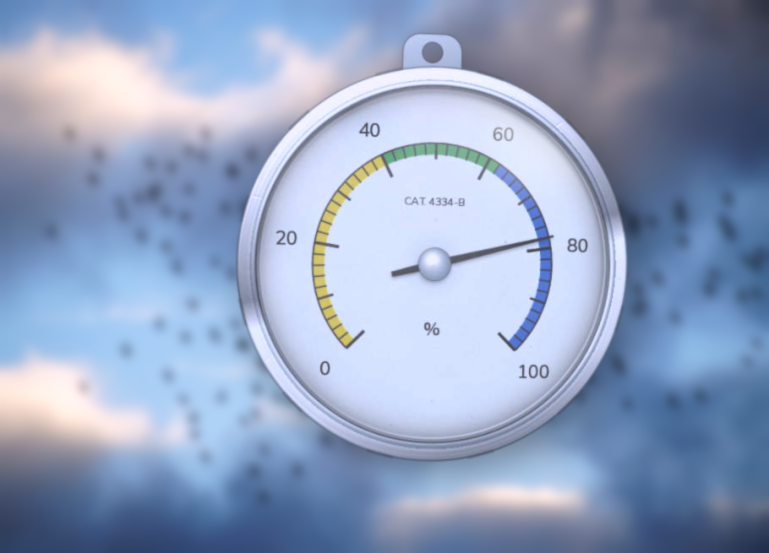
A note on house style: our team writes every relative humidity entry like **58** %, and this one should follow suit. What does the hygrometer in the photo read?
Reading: **78** %
